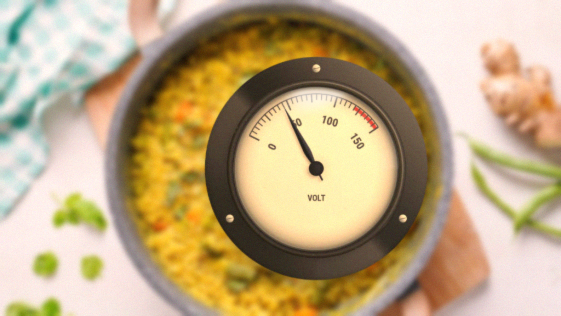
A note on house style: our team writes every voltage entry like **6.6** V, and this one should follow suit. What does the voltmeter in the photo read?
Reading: **45** V
